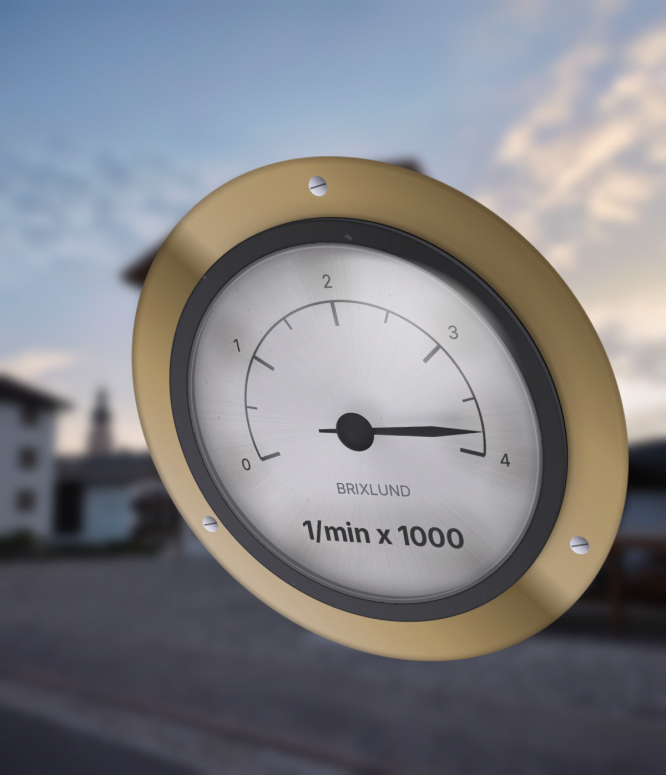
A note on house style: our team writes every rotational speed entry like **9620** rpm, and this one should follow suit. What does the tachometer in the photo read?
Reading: **3750** rpm
